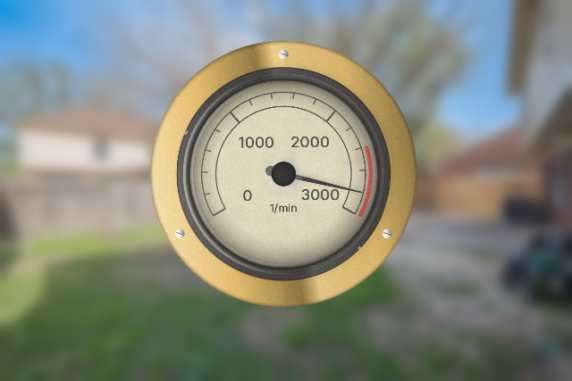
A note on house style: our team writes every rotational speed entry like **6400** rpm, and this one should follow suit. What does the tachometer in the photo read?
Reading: **2800** rpm
